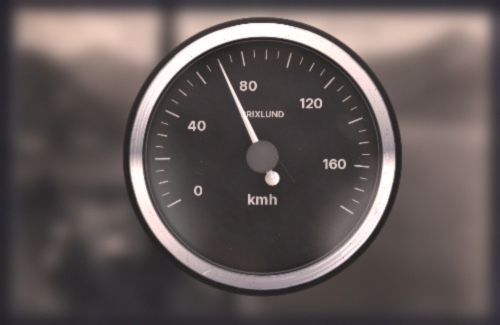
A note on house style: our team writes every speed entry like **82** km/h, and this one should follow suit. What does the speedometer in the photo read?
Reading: **70** km/h
